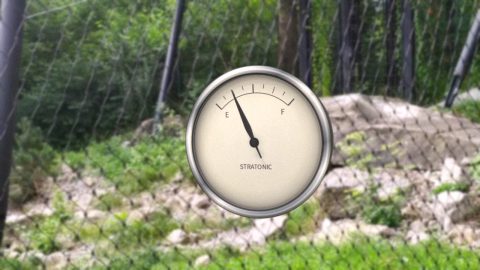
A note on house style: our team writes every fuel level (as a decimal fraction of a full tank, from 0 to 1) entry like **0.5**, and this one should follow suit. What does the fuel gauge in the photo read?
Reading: **0.25**
